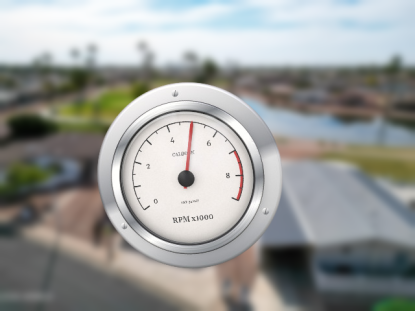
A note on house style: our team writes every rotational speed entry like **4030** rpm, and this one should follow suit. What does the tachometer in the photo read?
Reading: **5000** rpm
